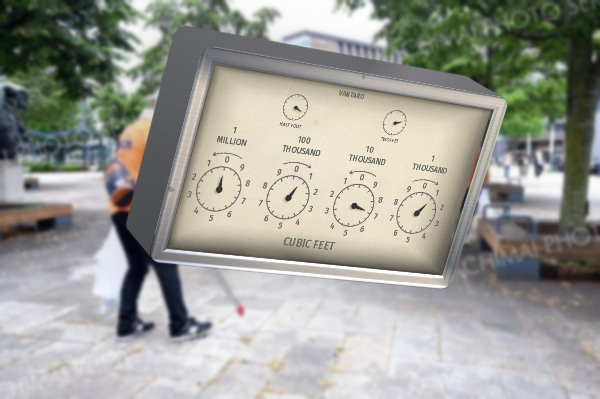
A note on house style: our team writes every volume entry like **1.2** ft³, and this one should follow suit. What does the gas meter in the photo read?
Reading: **7100** ft³
